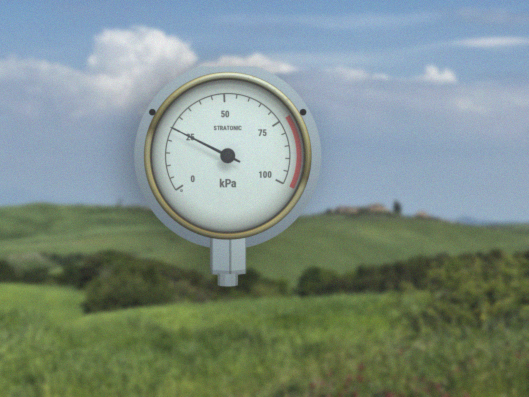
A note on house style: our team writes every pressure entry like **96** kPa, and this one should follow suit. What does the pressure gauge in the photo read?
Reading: **25** kPa
